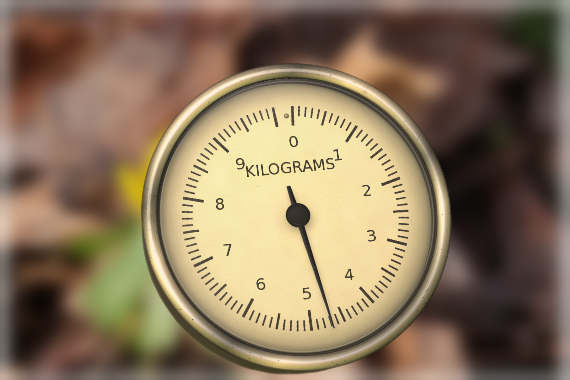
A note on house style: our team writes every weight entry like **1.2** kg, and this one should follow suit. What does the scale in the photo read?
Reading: **4.7** kg
